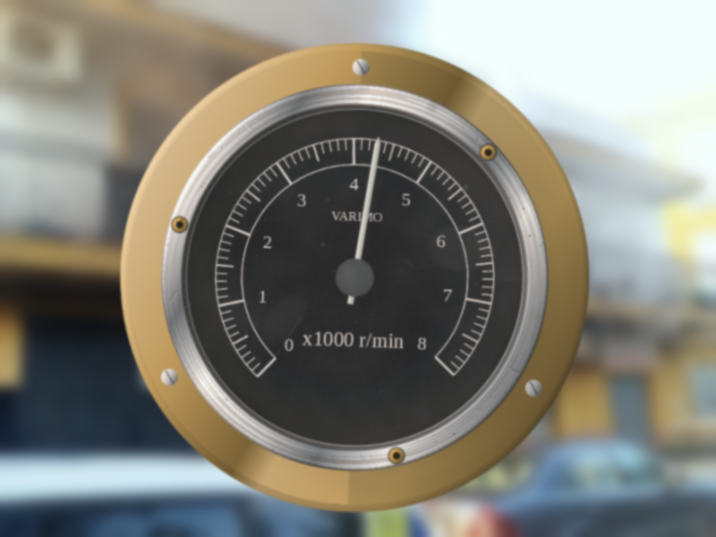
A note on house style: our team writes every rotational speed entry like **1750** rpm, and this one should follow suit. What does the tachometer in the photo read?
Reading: **4300** rpm
